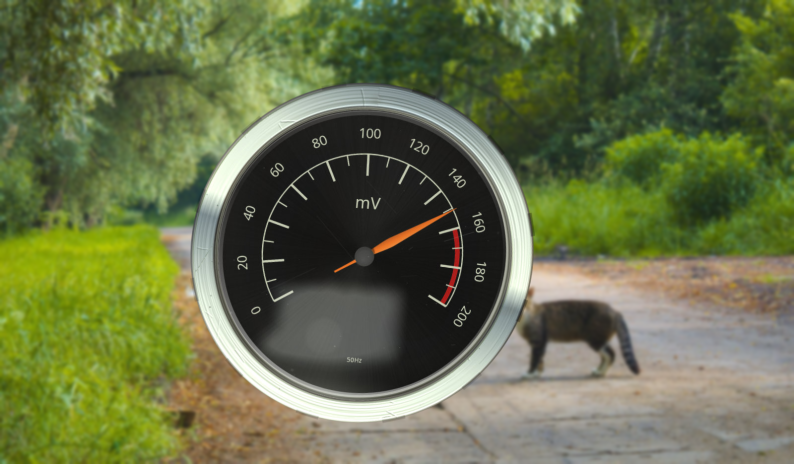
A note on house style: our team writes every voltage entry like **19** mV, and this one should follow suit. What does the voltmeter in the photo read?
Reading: **150** mV
